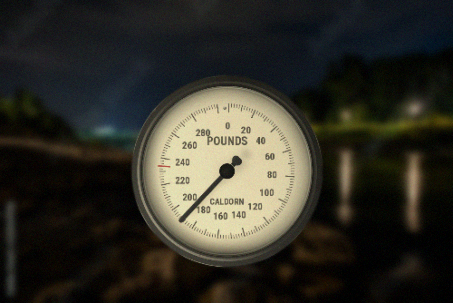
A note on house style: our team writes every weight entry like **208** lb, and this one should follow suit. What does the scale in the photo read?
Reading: **190** lb
